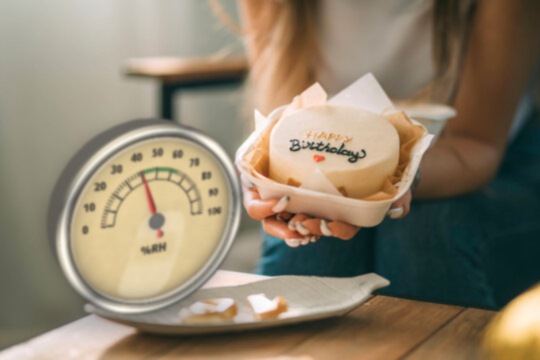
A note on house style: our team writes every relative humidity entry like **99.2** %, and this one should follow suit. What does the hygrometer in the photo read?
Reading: **40** %
